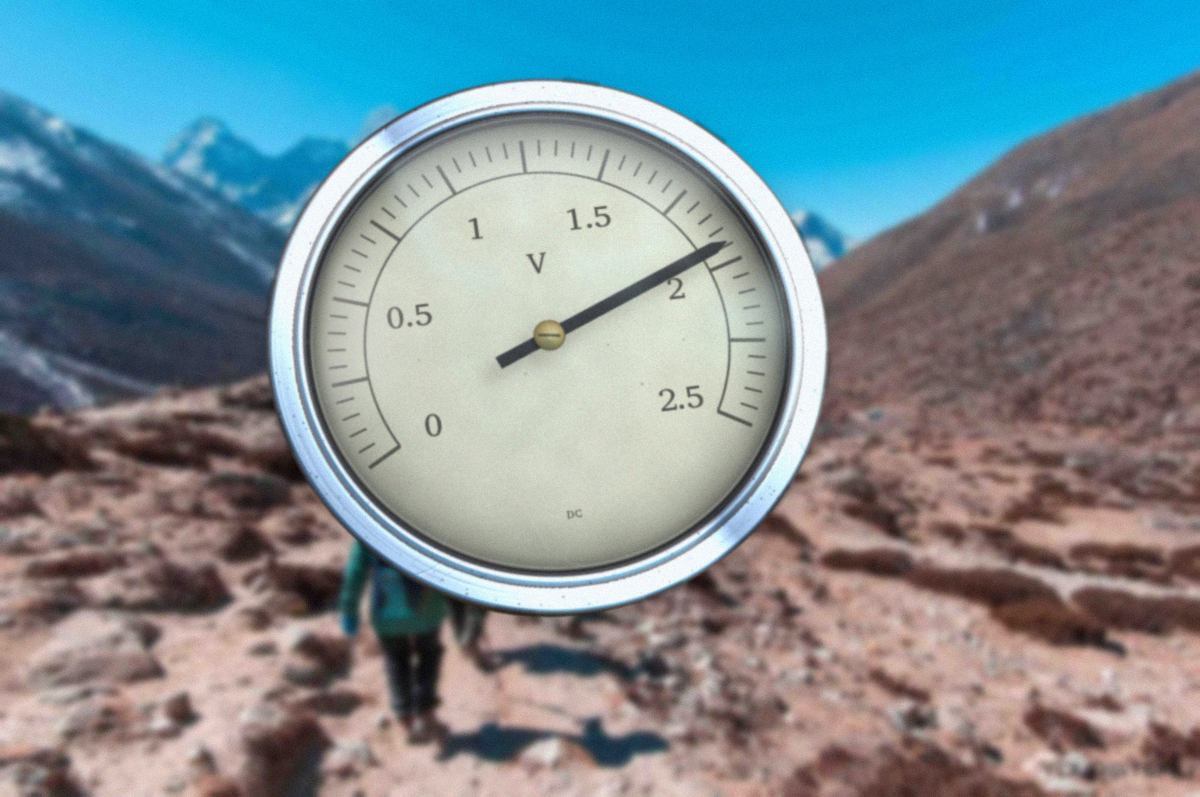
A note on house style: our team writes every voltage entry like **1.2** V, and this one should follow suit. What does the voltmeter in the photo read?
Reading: **1.95** V
